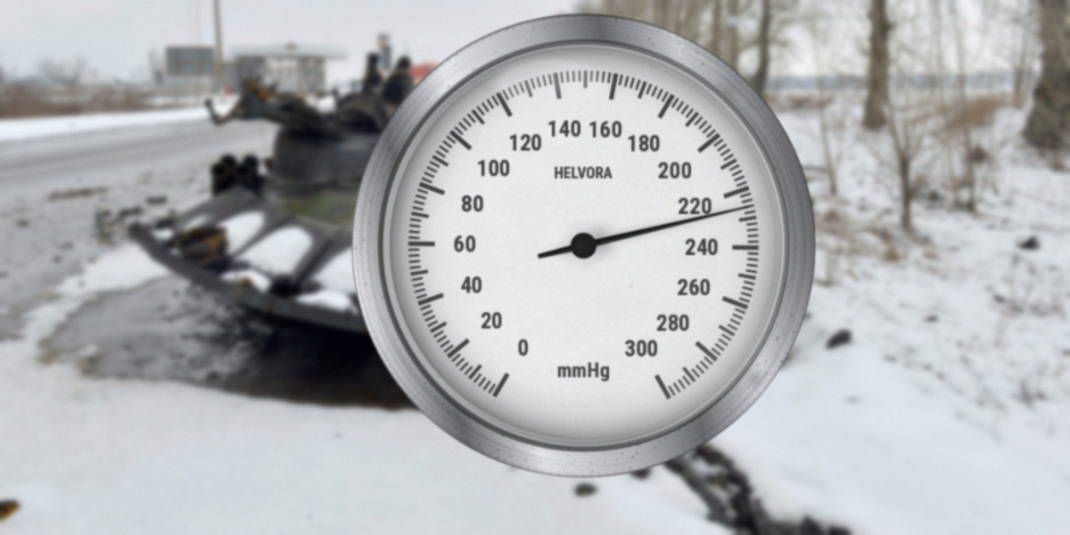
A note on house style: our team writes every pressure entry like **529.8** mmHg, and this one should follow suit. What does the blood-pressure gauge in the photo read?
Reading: **226** mmHg
